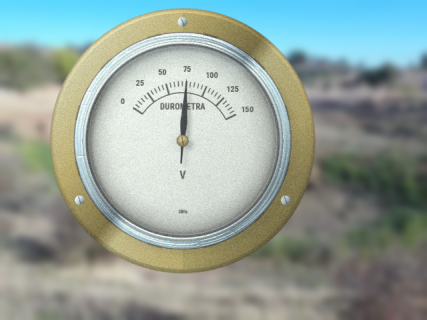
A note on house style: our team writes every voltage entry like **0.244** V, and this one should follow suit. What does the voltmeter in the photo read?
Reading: **75** V
